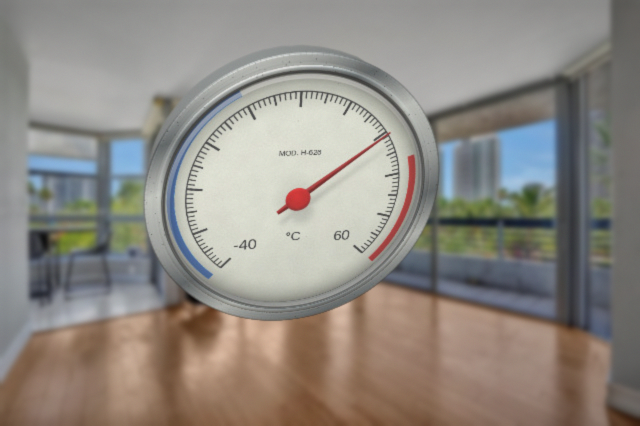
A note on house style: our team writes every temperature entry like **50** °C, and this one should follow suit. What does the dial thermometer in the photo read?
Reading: **30** °C
